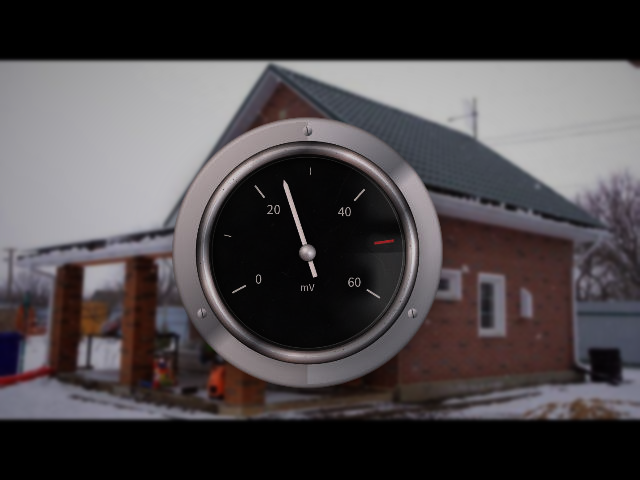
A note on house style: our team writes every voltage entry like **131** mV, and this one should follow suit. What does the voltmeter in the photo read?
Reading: **25** mV
